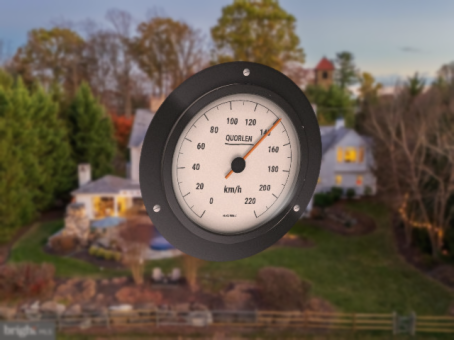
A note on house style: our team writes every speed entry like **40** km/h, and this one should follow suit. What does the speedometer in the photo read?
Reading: **140** km/h
